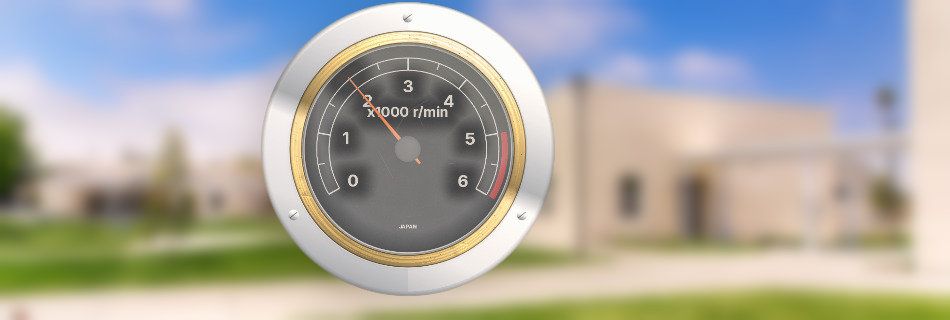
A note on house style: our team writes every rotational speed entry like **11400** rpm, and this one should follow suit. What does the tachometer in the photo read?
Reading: **2000** rpm
